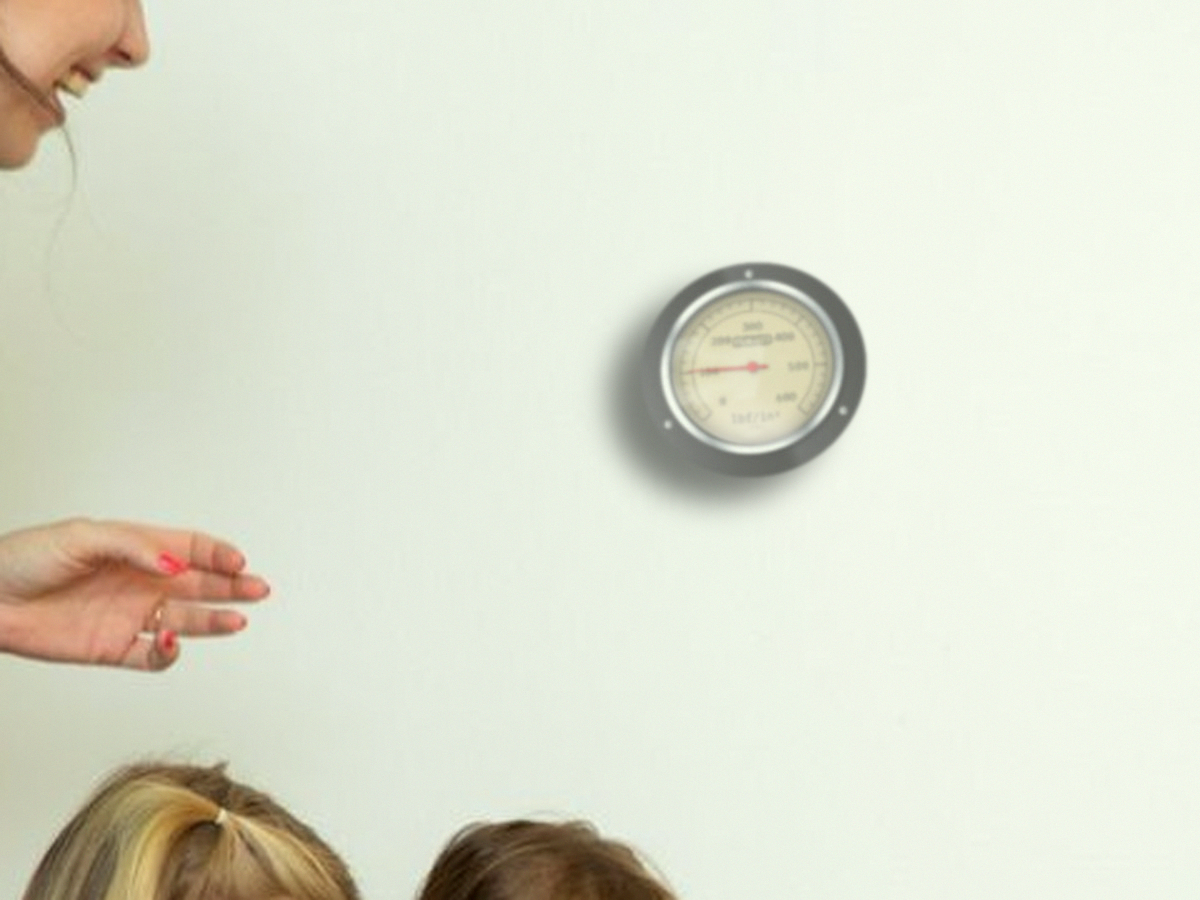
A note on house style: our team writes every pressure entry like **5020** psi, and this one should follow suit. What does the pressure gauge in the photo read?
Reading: **100** psi
